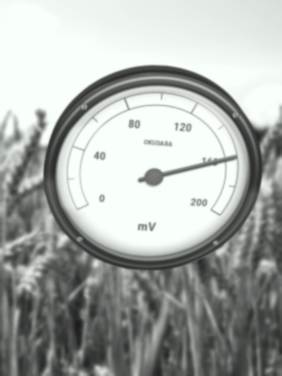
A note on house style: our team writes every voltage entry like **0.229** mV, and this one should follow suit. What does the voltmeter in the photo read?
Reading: **160** mV
